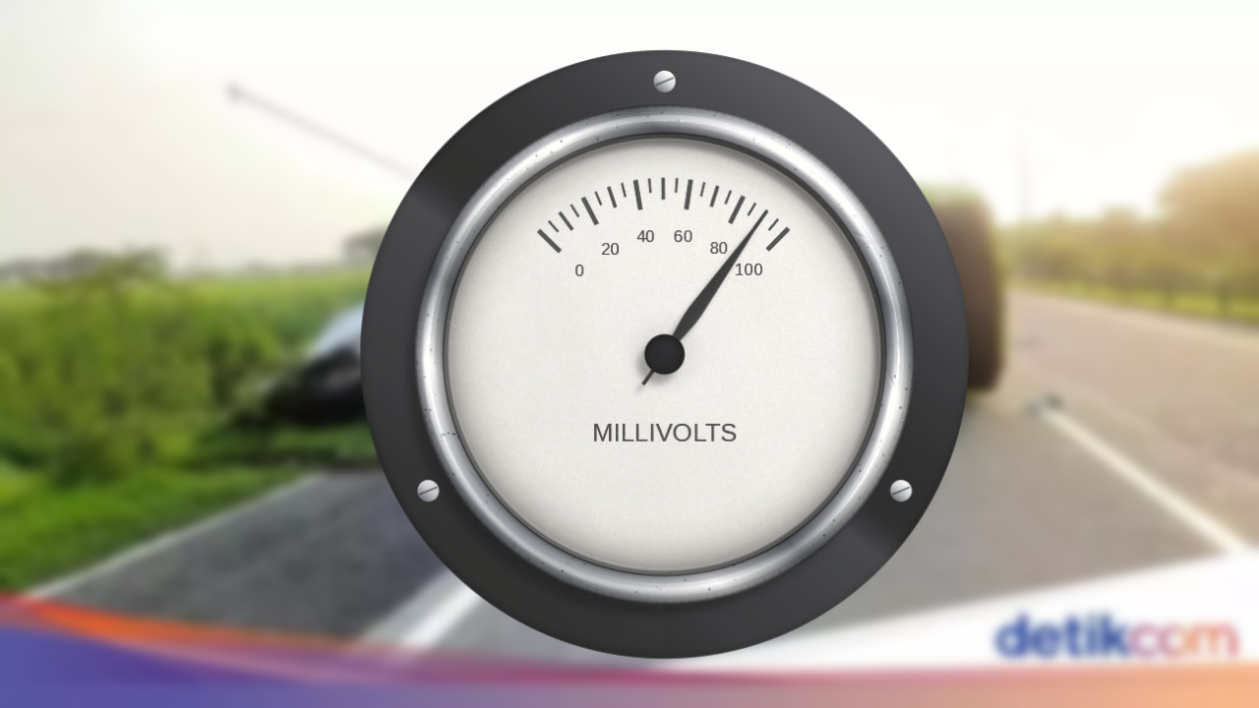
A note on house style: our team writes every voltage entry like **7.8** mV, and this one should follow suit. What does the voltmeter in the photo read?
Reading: **90** mV
